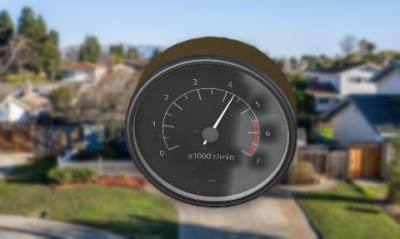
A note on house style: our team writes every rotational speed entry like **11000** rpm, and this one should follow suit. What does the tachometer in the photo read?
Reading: **4250** rpm
